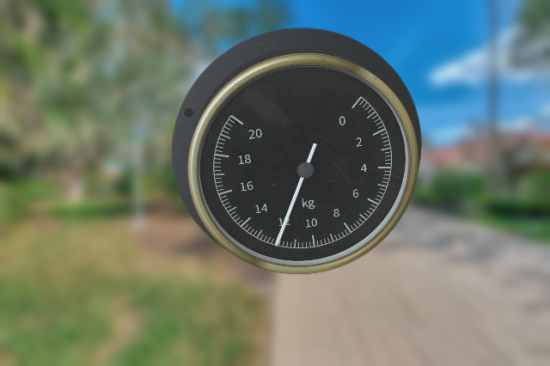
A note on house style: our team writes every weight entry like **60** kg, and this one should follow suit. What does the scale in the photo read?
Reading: **12** kg
